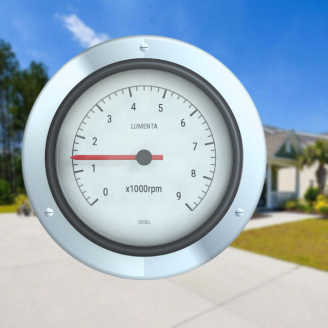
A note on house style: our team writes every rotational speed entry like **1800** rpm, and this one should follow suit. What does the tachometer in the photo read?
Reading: **1400** rpm
